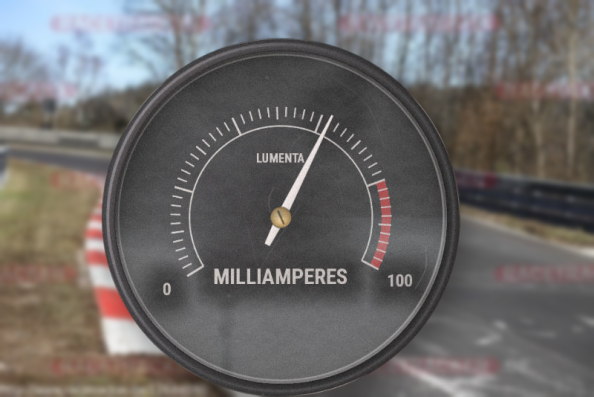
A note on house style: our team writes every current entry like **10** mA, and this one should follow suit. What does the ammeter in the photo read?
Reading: **62** mA
